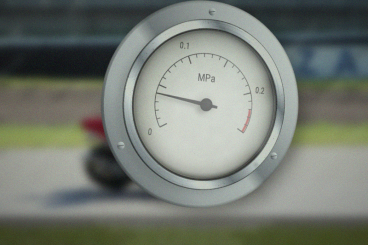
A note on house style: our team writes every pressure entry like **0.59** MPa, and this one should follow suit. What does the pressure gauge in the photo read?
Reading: **0.04** MPa
